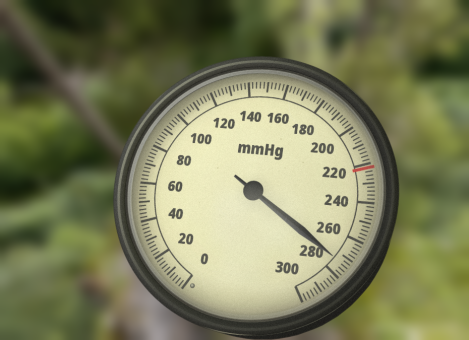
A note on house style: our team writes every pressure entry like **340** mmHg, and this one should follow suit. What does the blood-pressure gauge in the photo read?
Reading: **274** mmHg
